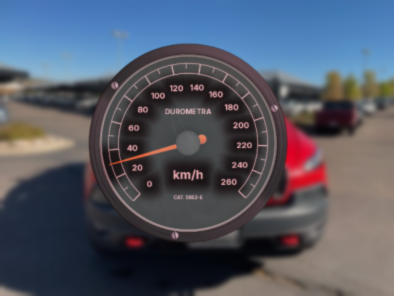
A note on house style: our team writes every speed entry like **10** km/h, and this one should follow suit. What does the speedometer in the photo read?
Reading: **30** km/h
